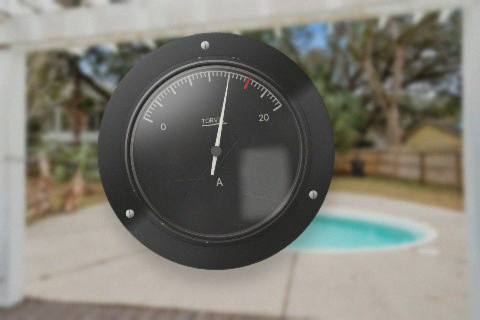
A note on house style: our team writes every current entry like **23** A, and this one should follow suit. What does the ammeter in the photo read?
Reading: **12.5** A
